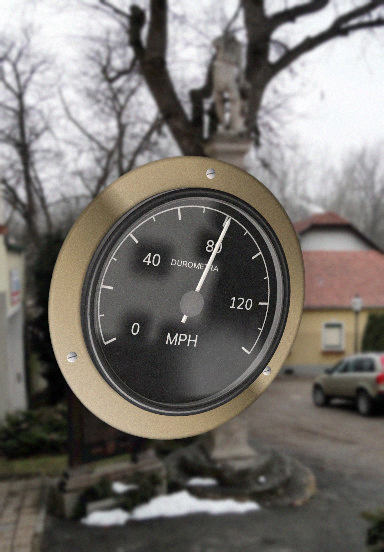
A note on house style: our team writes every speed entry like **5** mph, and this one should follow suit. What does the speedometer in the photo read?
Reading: **80** mph
